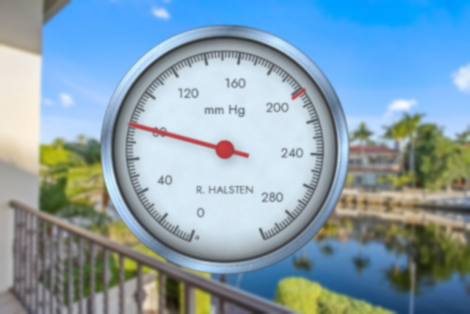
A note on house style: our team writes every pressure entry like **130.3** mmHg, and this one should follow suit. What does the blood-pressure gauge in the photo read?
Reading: **80** mmHg
